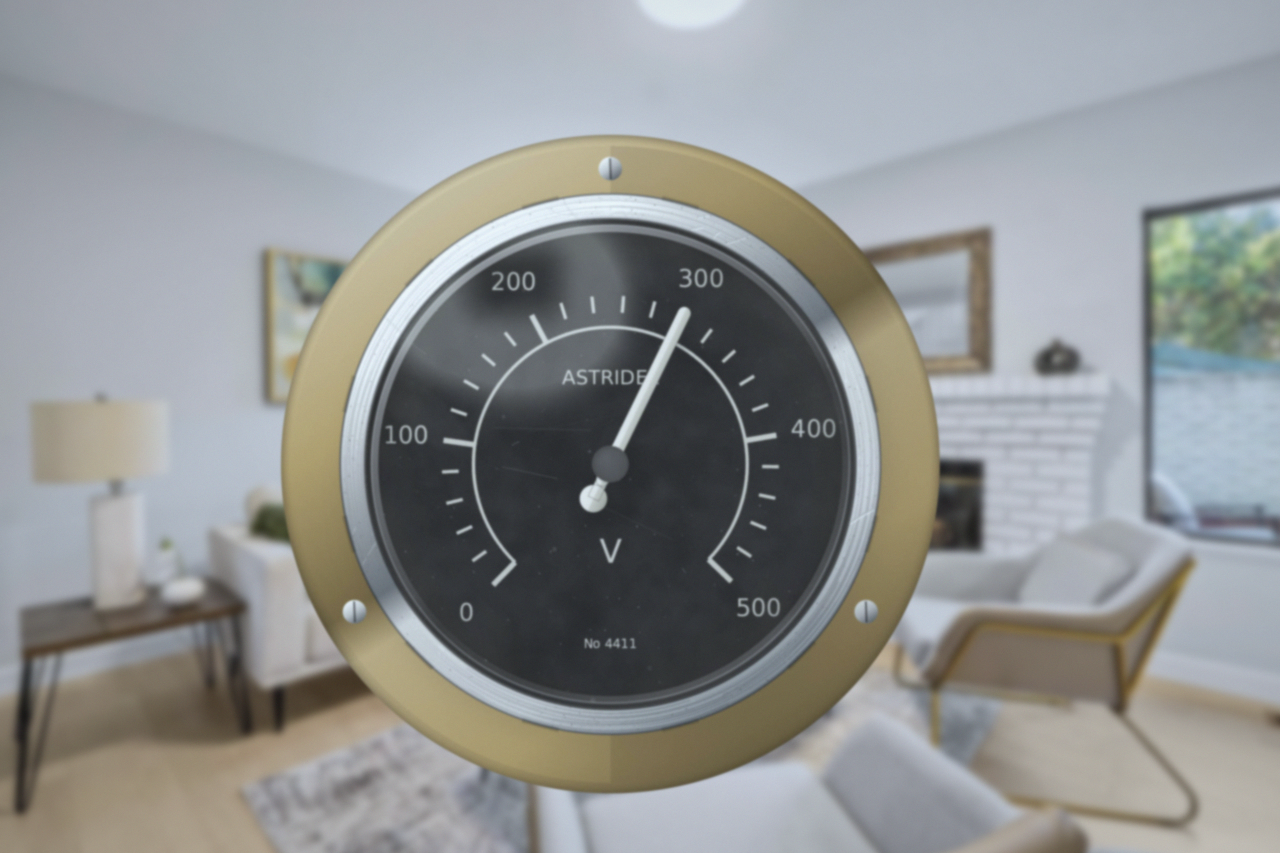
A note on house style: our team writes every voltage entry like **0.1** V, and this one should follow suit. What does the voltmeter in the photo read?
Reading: **300** V
